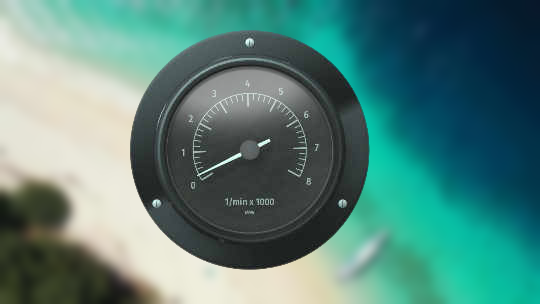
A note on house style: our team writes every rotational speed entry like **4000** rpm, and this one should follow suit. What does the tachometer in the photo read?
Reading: **200** rpm
